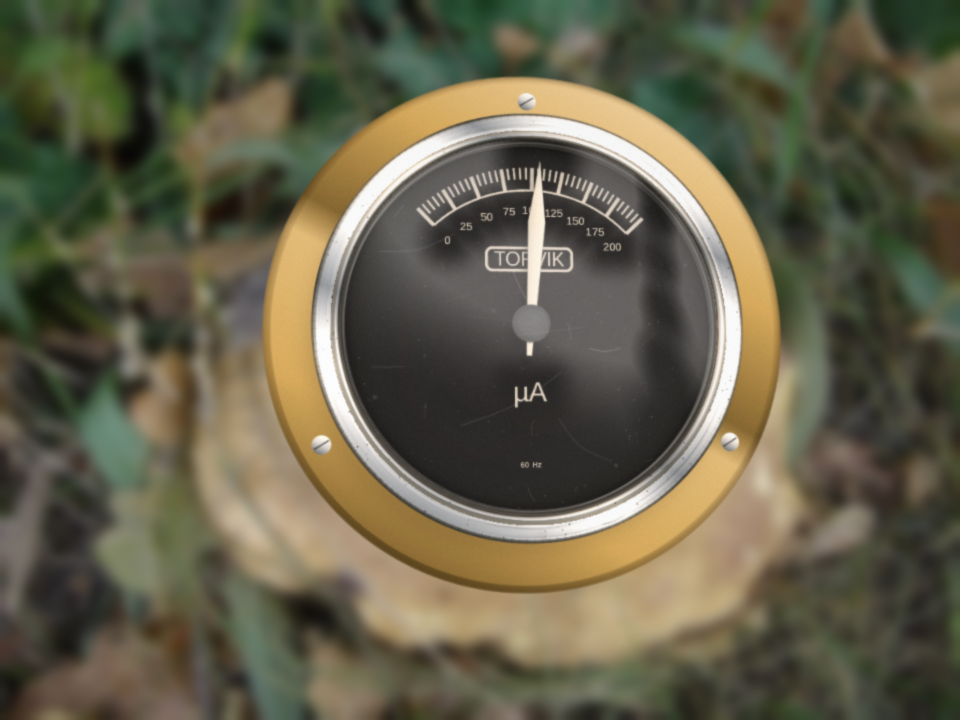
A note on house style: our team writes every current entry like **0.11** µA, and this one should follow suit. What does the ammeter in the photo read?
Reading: **105** µA
